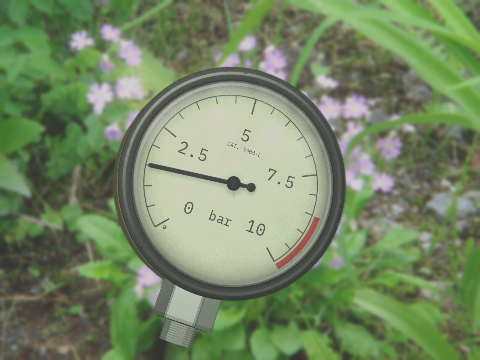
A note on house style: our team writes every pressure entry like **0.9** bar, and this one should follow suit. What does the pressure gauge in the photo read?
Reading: **1.5** bar
